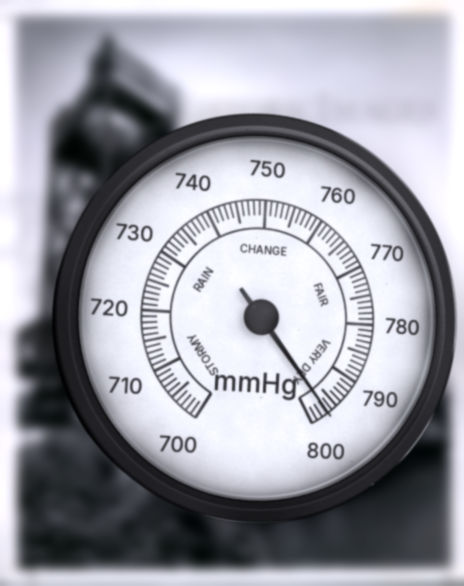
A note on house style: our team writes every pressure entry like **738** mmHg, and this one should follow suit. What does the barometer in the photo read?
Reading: **797** mmHg
